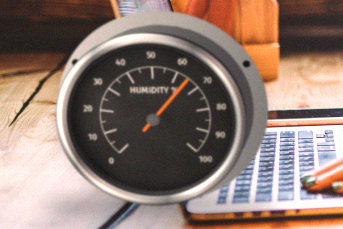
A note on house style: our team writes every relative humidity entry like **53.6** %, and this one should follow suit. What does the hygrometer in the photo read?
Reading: **65** %
